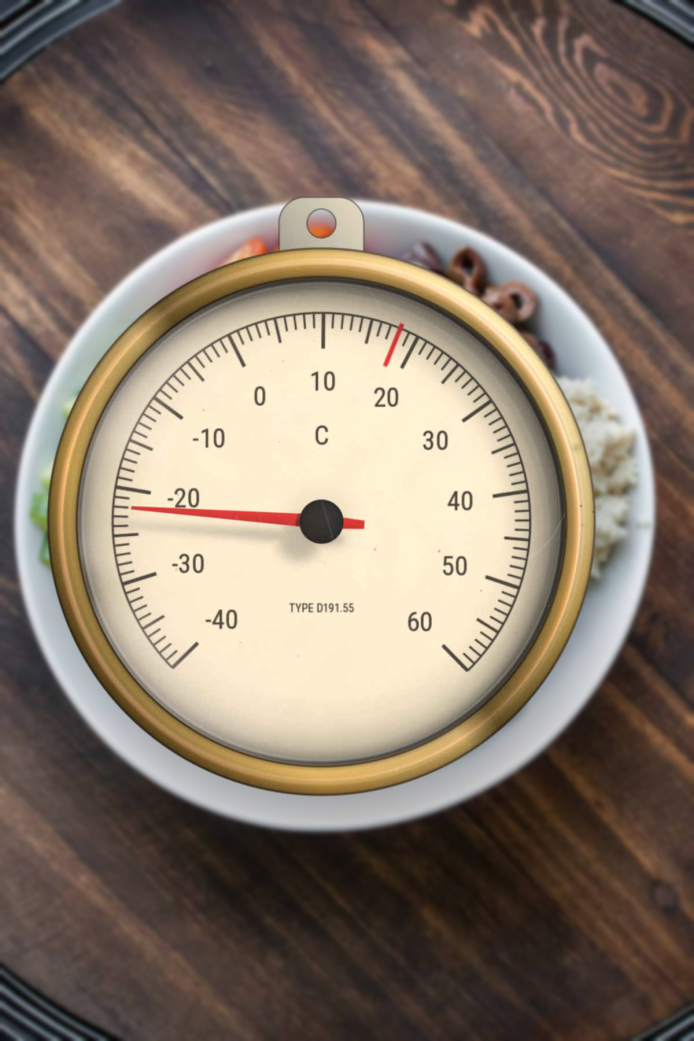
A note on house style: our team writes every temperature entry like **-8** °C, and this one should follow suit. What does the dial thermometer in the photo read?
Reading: **-22** °C
